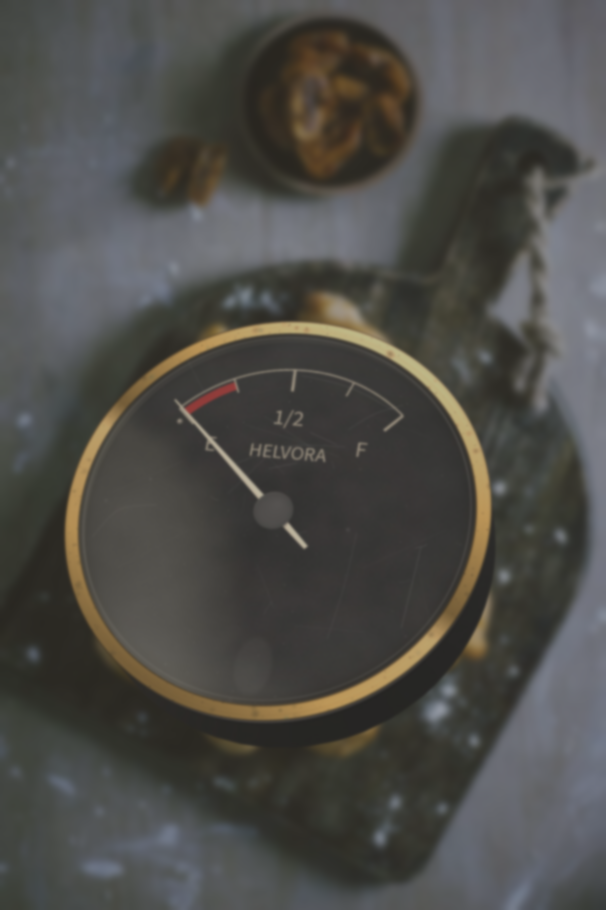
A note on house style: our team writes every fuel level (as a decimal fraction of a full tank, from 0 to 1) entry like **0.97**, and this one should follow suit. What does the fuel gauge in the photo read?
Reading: **0**
